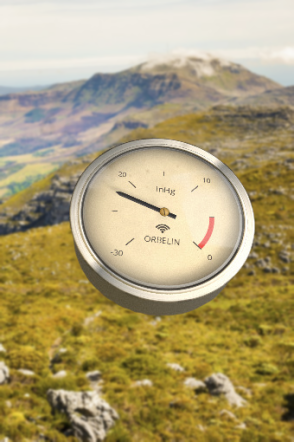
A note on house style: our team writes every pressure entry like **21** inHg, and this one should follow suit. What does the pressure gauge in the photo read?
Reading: **-22.5** inHg
